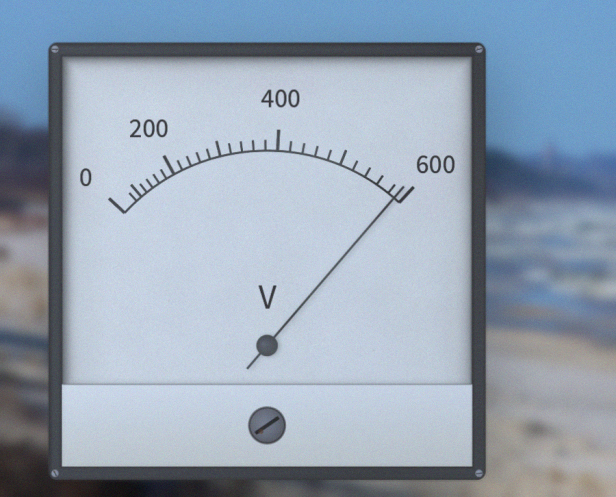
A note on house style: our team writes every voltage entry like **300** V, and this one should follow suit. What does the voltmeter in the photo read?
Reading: **590** V
